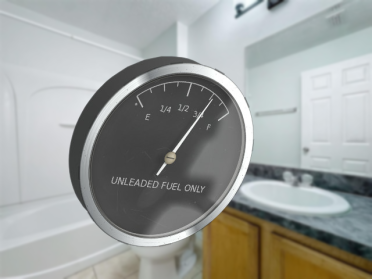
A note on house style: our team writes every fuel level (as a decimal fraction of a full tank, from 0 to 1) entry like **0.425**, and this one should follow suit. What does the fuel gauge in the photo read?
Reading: **0.75**
